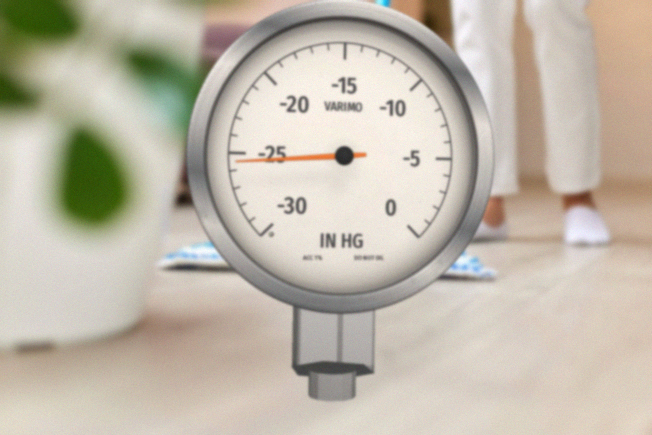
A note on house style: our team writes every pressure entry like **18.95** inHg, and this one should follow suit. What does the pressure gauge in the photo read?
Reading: **-25.5** inHg
